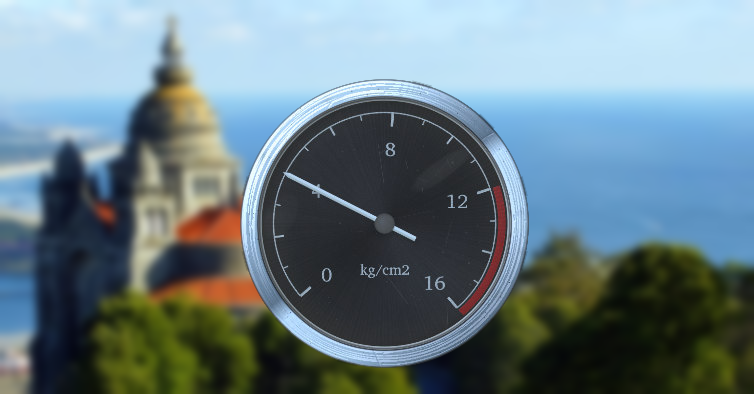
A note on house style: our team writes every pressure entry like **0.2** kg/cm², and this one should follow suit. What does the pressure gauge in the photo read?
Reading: **4** kg/cm²
